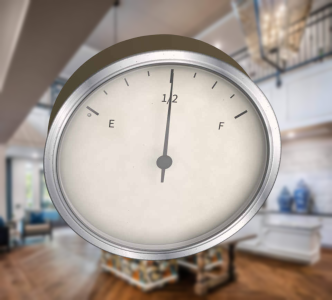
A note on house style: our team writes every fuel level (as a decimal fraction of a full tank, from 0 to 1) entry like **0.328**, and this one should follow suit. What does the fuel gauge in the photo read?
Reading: **0.5**
